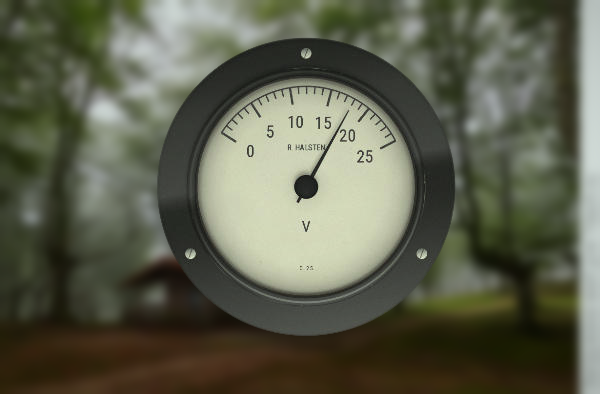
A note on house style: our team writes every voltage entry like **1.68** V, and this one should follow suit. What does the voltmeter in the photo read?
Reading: **18** V
